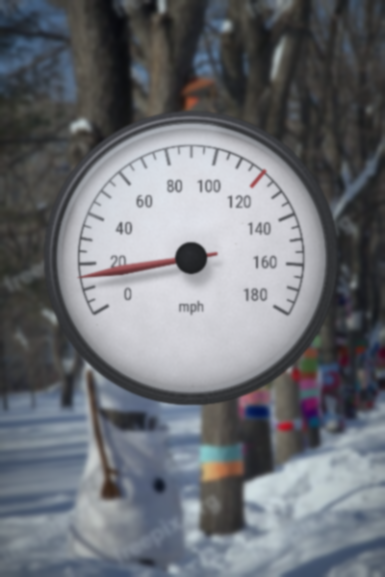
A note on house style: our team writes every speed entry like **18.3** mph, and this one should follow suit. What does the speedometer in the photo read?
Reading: **15** mph
